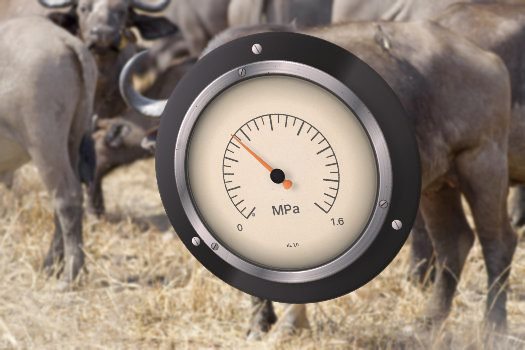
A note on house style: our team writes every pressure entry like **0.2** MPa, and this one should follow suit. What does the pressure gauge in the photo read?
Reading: **0.55** MPa
